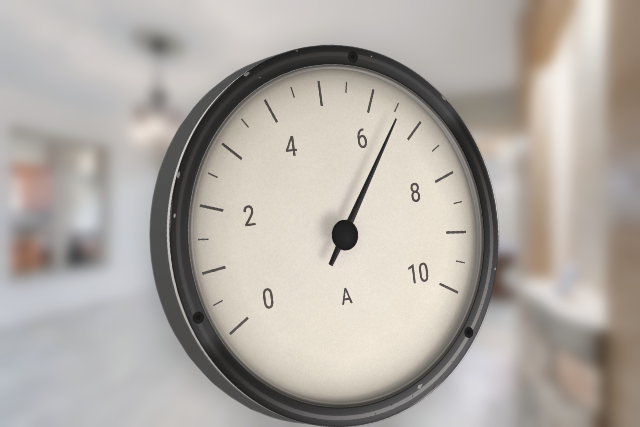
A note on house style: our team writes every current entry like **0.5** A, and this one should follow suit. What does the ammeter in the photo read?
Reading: **6.5** A
